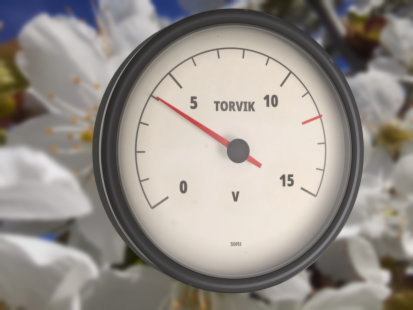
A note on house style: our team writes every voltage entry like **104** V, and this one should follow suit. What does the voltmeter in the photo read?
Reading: **4** V
